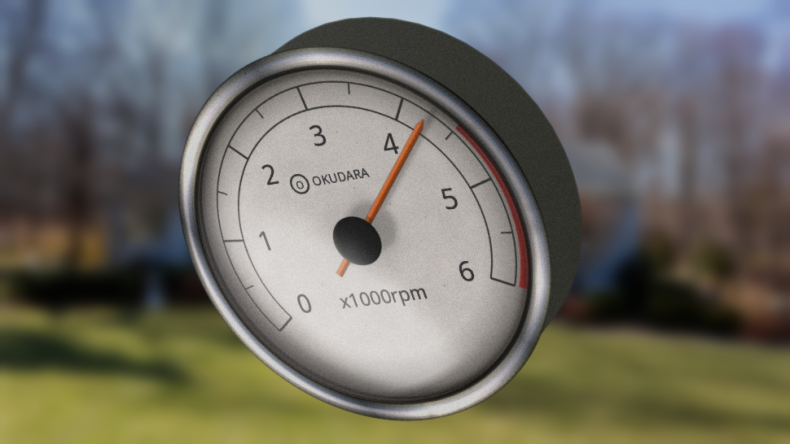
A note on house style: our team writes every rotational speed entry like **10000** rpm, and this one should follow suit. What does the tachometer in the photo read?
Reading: **4250** rpm
